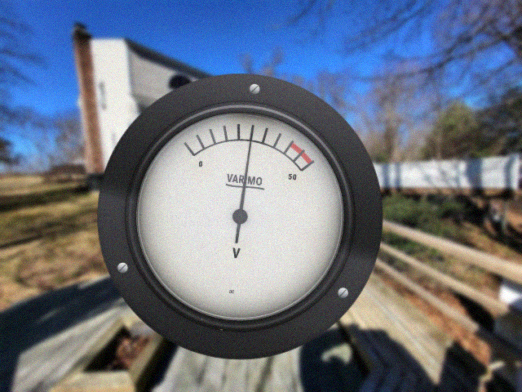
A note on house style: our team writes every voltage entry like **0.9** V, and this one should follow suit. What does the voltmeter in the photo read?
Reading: **25** V
